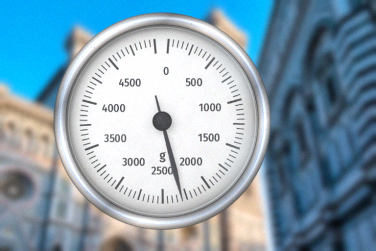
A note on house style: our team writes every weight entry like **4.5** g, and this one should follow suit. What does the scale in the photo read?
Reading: **2300** g
